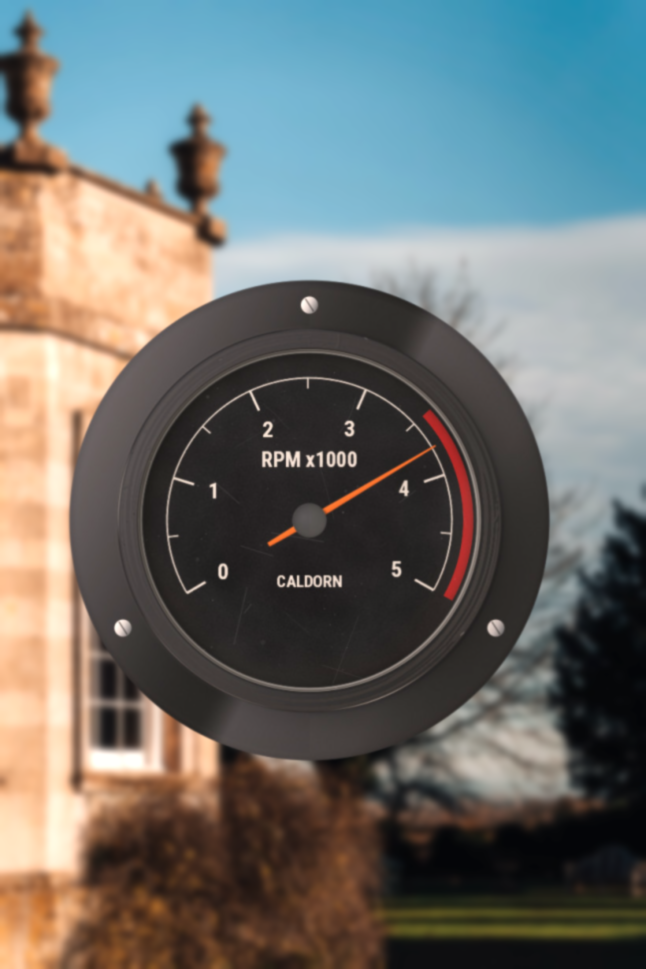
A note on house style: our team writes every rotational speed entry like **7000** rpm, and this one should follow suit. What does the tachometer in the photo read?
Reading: **3750** rpm
